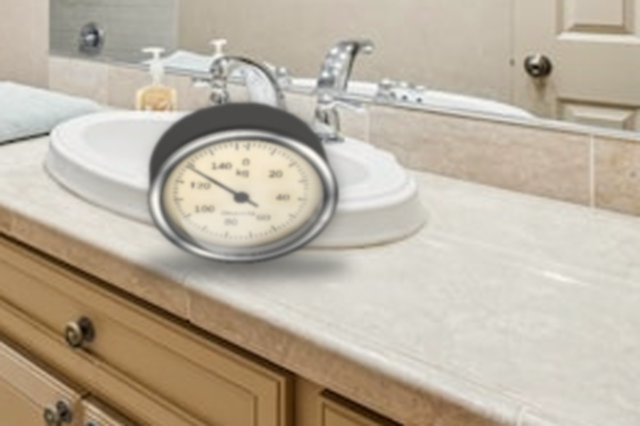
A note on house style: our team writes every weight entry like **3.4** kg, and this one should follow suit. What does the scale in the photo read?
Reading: **130** kg
